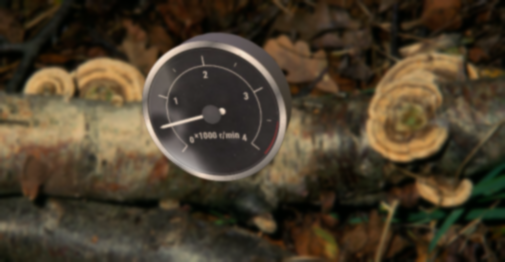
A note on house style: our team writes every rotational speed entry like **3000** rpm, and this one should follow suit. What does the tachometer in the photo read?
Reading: **500** rpm
